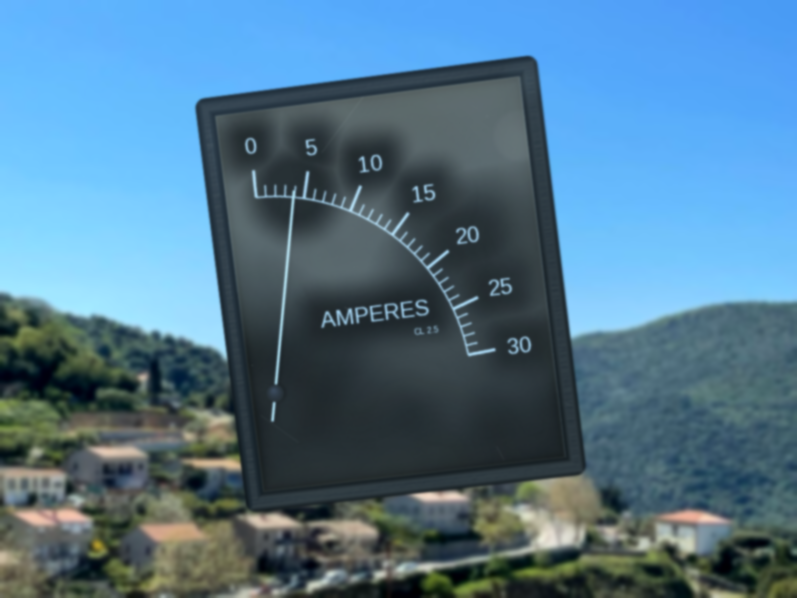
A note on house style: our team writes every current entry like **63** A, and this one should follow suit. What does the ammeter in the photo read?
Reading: **4** A
